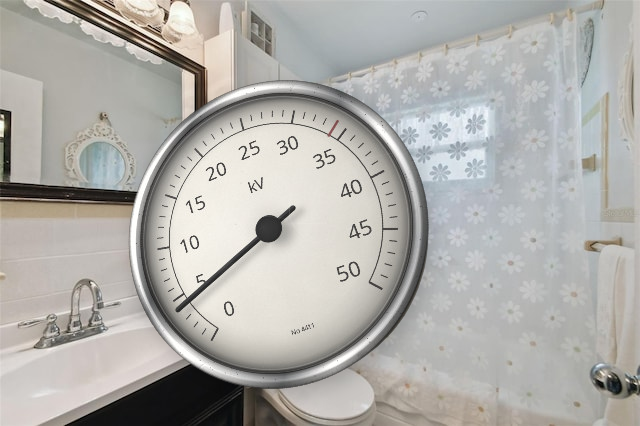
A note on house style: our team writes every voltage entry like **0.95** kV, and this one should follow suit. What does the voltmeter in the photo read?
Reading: **4** kV
